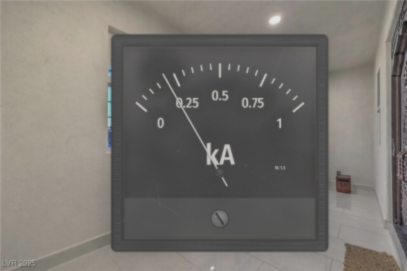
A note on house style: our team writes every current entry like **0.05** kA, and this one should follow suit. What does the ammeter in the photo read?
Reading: **0.2** kA
